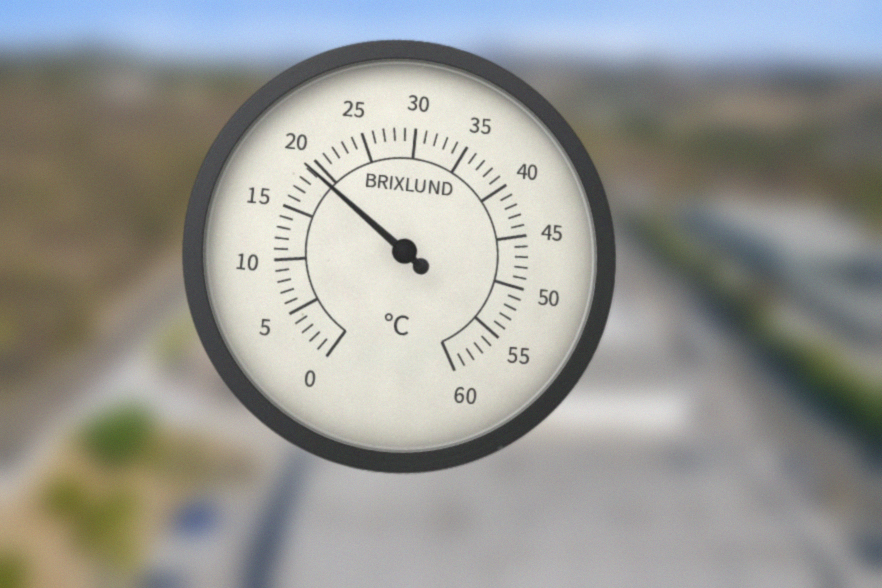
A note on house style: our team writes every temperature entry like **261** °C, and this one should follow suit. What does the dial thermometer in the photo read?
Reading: **19** °C
